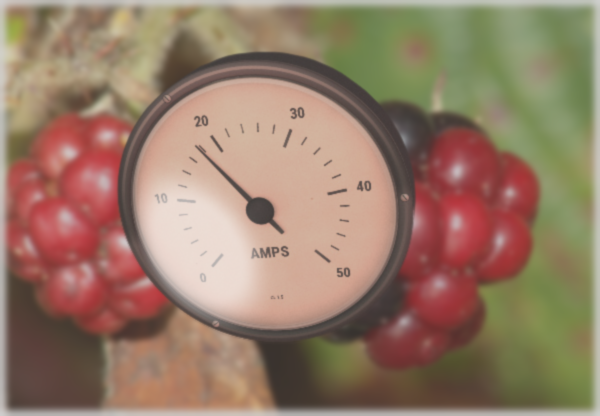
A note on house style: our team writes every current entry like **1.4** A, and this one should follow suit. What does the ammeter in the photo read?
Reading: **18** A
